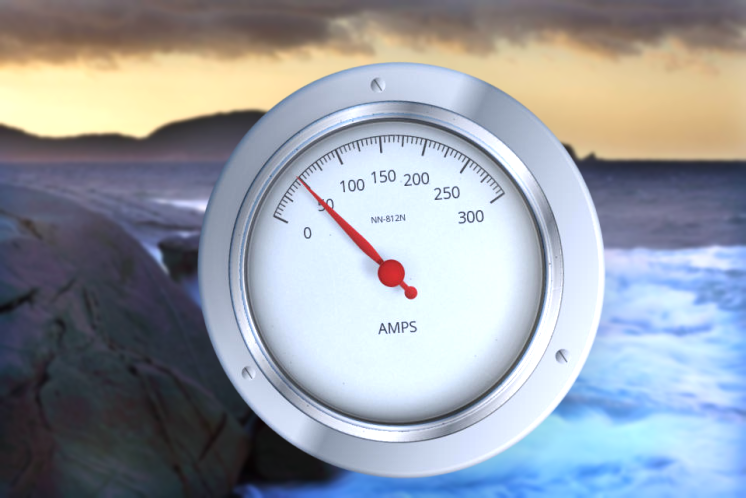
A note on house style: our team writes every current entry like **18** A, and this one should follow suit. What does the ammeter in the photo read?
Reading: **50** A
